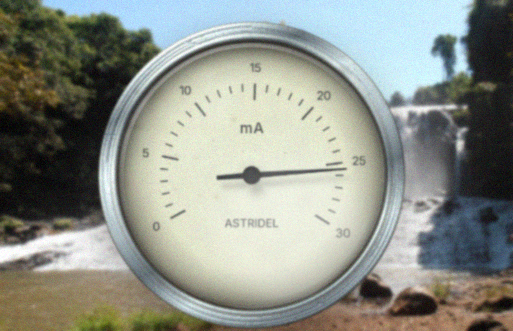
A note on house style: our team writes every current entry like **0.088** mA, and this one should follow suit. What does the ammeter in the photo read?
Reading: **25.5** mA
